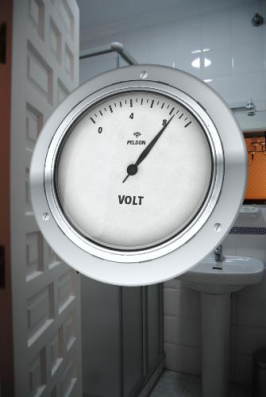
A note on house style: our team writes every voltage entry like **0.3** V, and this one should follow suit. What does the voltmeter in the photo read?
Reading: **8.5** V
